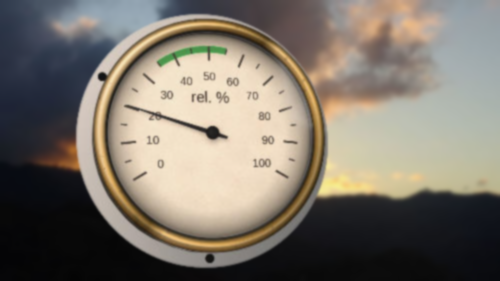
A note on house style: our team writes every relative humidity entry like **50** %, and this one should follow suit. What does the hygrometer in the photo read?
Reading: **20** %
